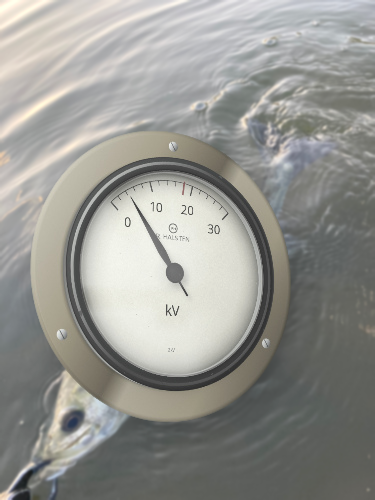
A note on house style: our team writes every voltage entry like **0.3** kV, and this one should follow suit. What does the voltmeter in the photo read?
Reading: **4** kV
